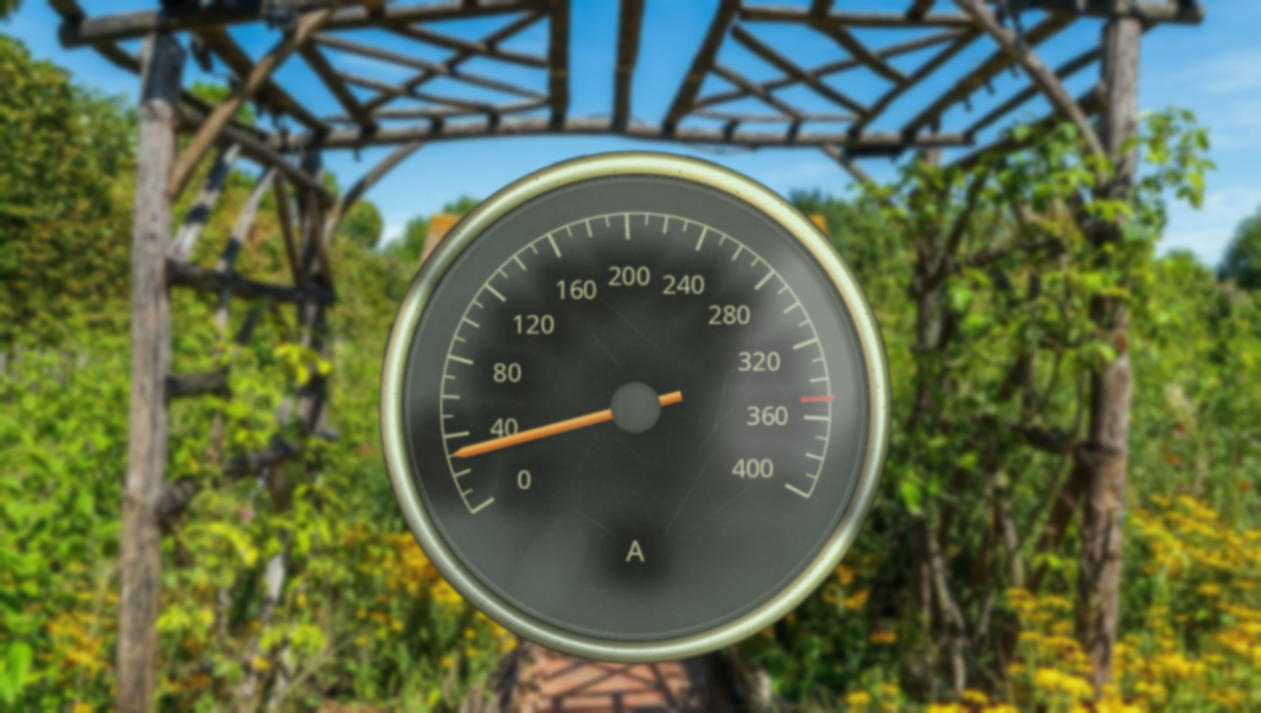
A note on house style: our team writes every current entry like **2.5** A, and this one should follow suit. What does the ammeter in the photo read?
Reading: **30** A
